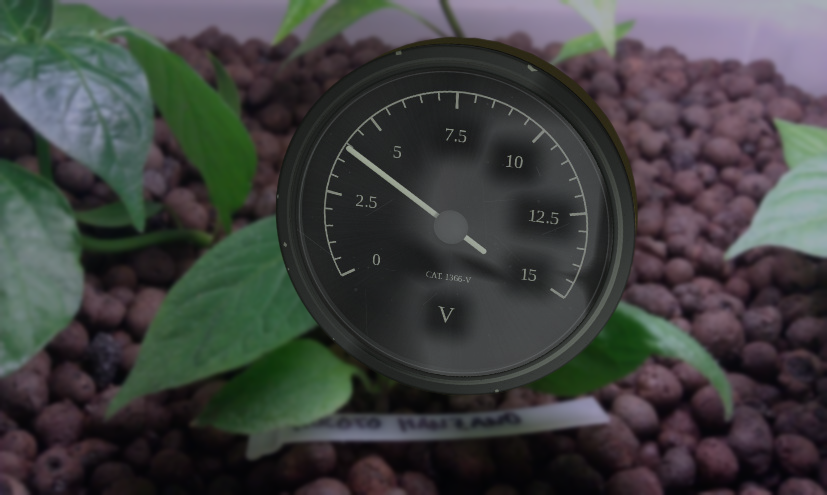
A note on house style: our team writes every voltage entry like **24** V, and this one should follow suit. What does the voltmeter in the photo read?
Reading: **4** V
